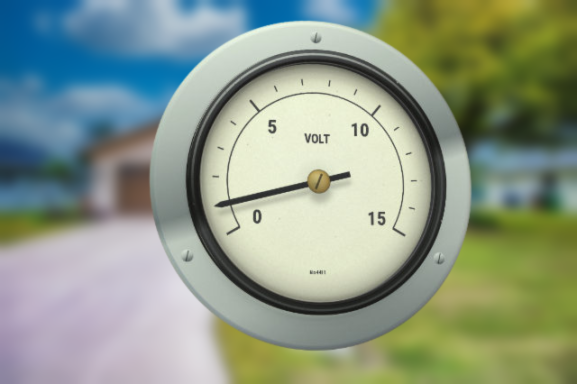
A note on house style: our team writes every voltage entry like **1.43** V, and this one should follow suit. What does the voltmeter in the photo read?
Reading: **1** V
